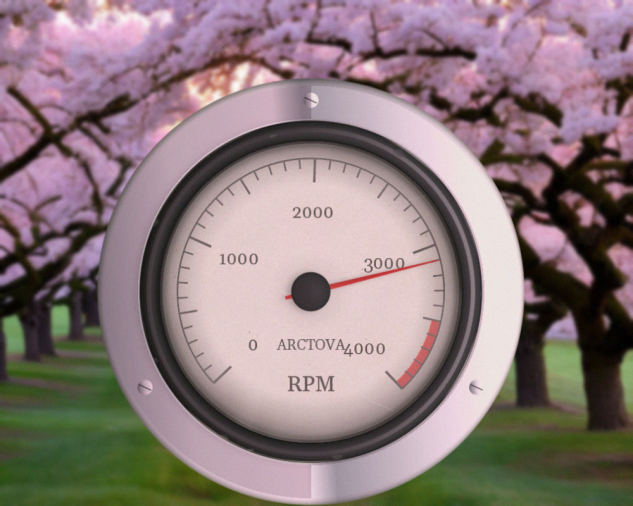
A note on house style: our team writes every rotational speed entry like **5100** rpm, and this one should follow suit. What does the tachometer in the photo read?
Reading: **3100** rpm
